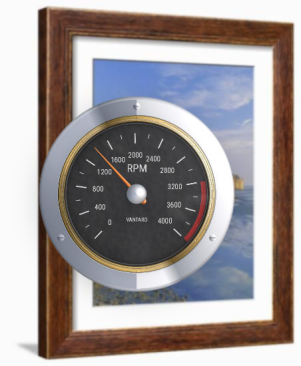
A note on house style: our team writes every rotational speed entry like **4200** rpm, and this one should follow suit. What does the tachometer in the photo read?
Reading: **1400** rpm
